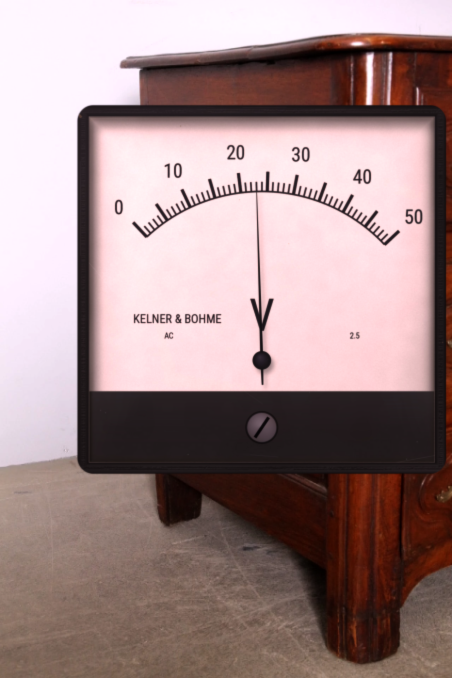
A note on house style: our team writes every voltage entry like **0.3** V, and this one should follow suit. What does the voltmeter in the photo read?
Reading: **23** V
